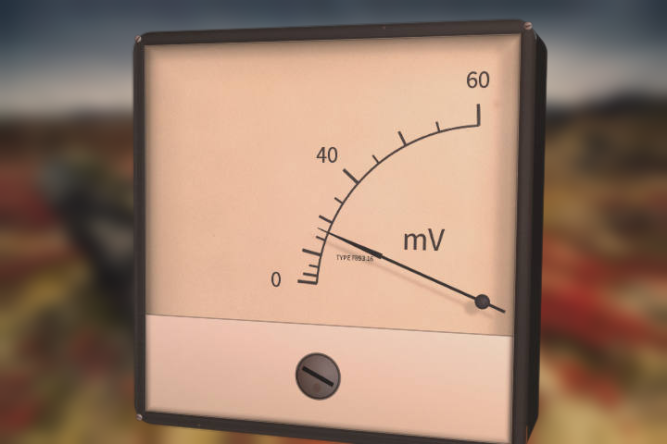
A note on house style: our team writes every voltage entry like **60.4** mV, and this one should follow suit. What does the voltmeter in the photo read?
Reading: **27.5** mV
